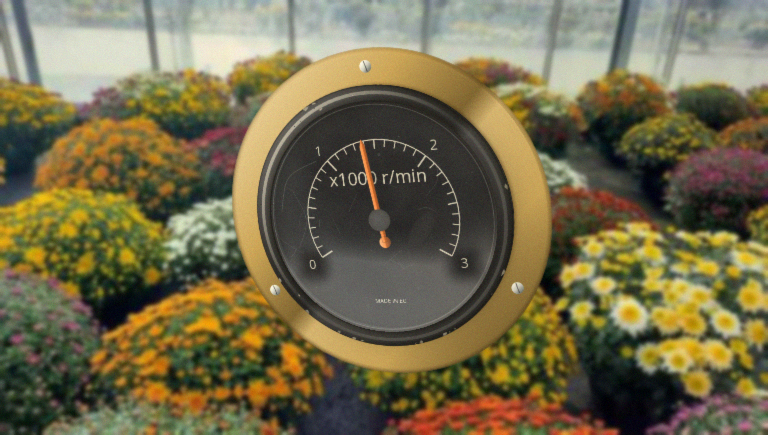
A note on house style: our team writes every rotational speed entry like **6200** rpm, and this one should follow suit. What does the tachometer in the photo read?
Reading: **1400** rpm
